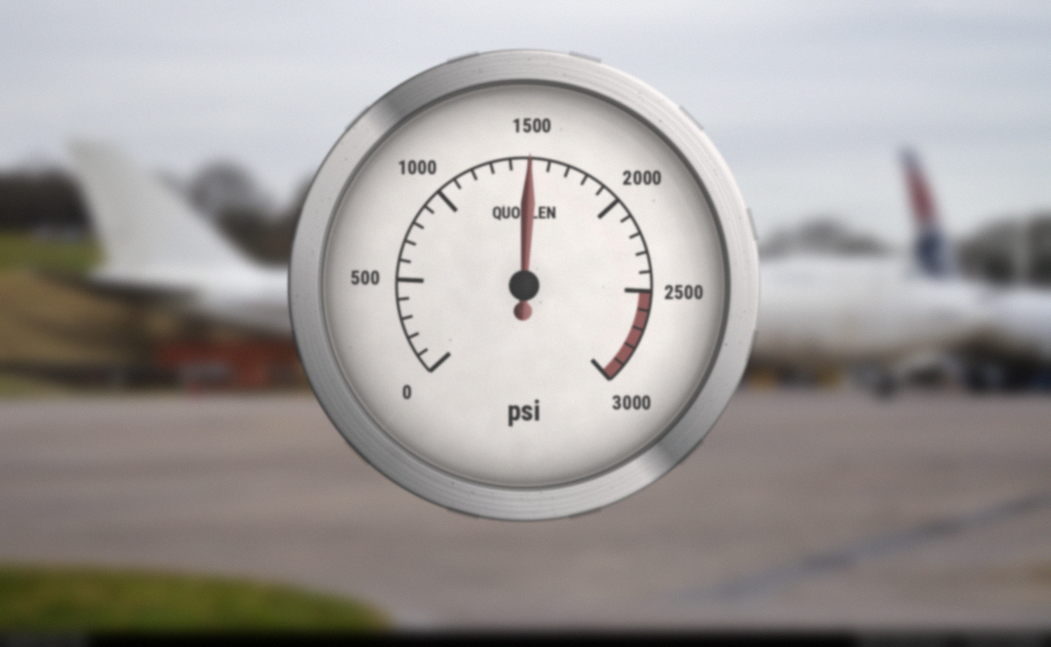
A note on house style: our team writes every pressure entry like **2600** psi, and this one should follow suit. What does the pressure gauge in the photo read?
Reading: **1500** psi
